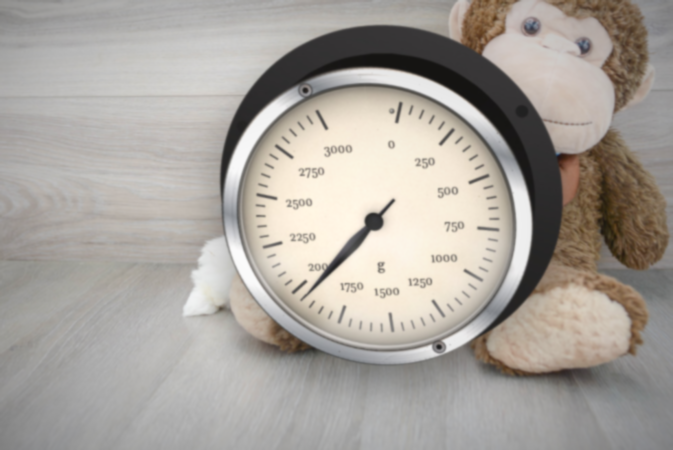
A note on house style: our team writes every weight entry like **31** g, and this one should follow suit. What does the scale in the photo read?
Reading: **1950** g
